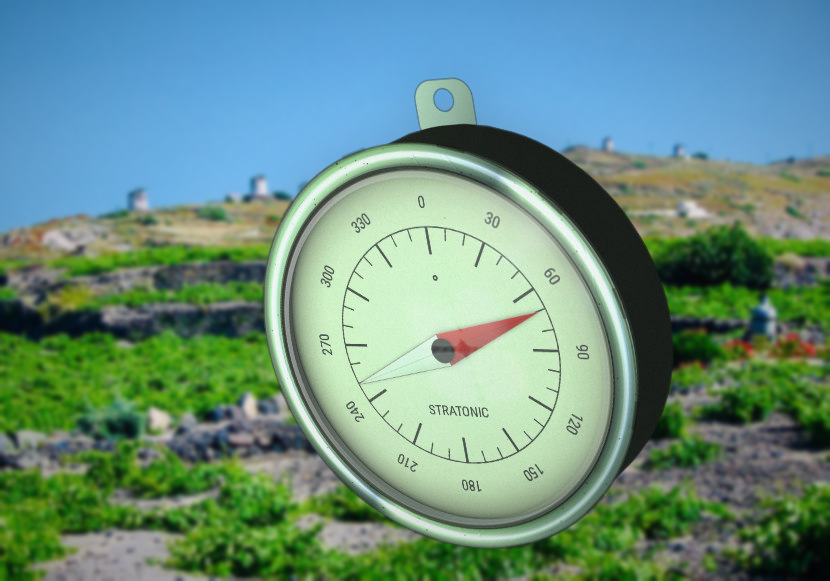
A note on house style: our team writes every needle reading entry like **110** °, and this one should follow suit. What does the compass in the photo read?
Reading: **70** °
